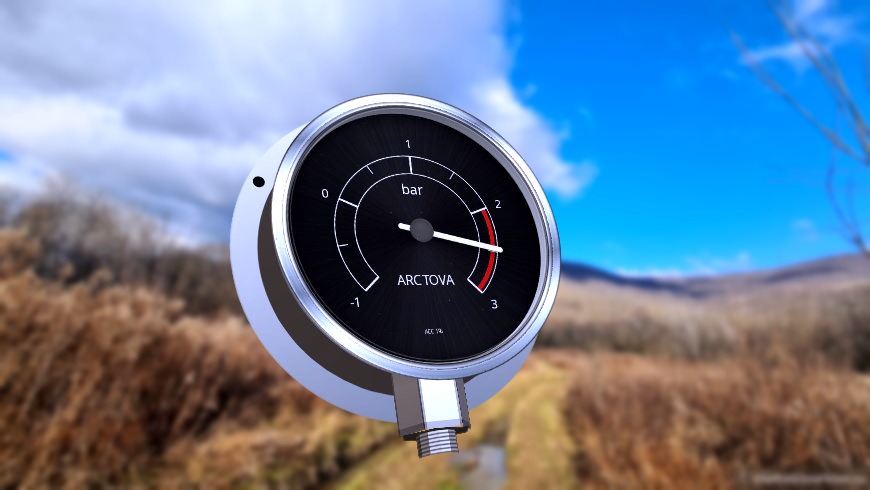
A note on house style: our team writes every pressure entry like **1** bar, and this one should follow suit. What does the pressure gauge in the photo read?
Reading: **2.5** bar
